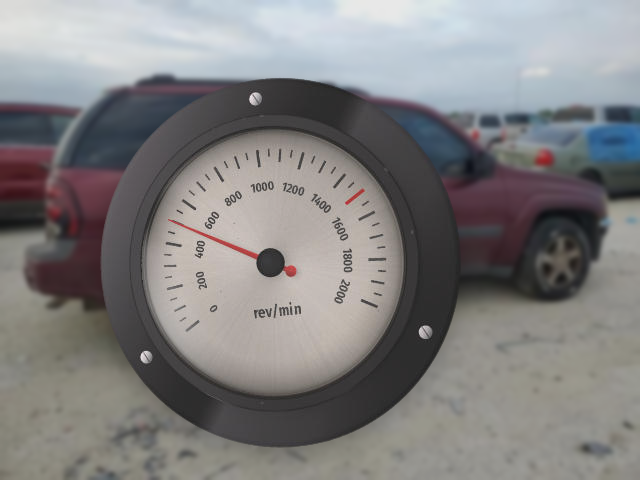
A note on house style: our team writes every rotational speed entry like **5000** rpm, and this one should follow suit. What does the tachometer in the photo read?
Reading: **500** rpm
